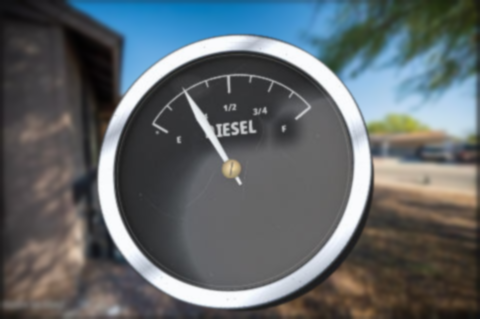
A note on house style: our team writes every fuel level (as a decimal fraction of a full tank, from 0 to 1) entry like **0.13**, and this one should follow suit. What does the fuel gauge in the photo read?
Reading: **0.25**
